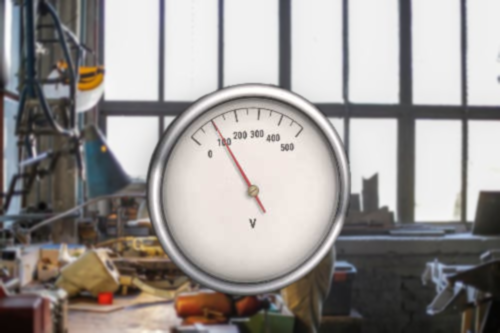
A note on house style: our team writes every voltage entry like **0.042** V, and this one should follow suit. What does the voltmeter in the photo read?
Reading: **100** V
